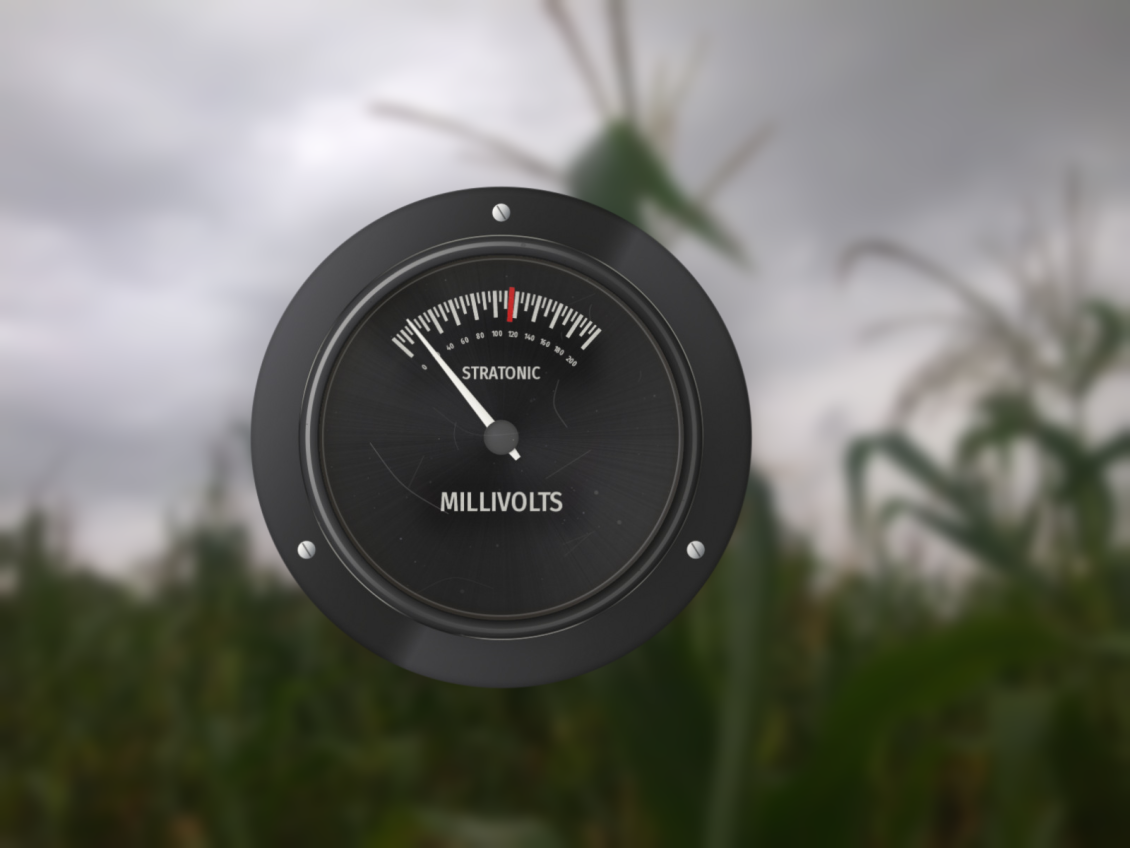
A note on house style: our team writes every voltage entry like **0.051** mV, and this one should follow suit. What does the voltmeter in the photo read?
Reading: **20** mV
